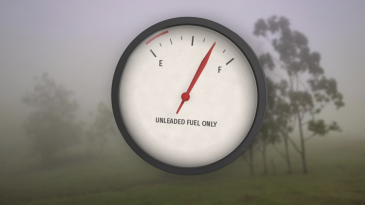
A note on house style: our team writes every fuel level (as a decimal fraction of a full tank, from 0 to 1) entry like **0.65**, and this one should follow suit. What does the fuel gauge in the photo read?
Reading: **0.75**
